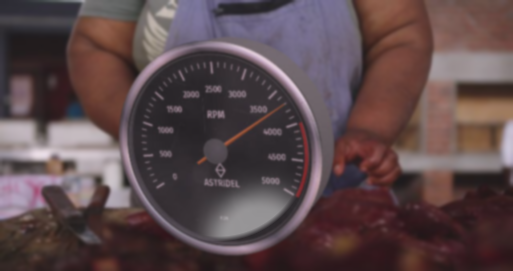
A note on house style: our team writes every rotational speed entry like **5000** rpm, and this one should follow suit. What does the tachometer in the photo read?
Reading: **3700** rpm
